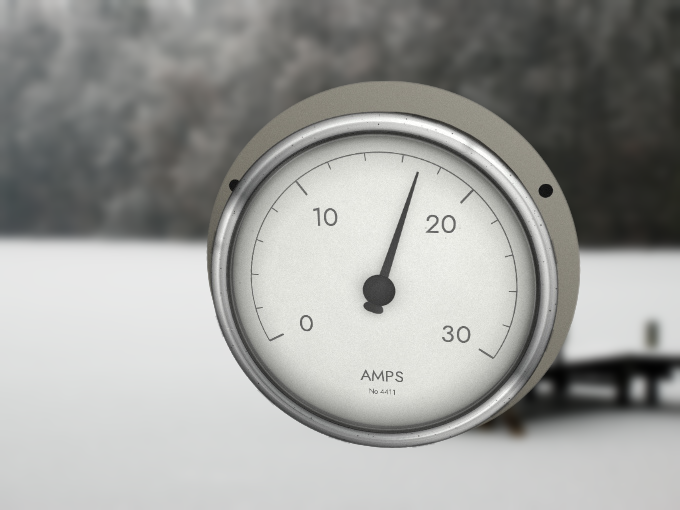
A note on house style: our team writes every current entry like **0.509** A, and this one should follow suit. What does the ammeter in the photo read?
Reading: **17** A
